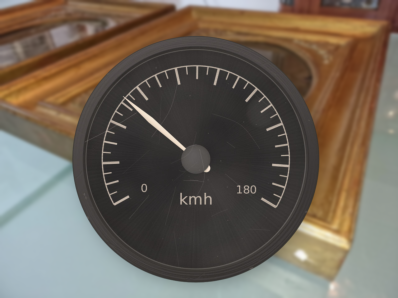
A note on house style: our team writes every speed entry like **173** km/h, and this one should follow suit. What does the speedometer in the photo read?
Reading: **52.5** km/h
